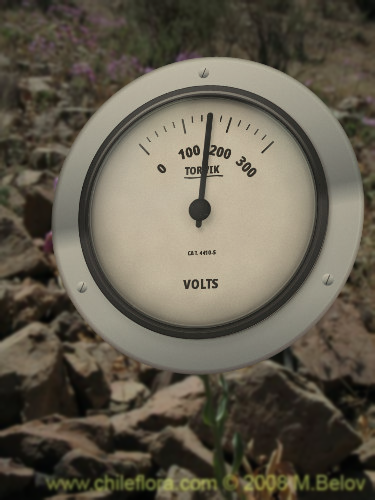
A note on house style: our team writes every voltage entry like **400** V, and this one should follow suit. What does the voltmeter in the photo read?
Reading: **160** V
